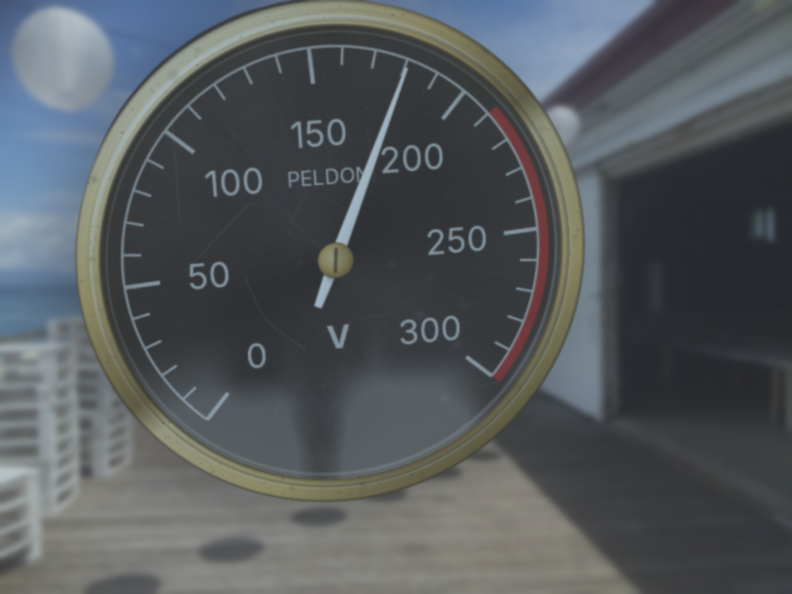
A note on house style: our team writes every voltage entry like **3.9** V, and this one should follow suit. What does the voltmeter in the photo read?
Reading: **180** V
